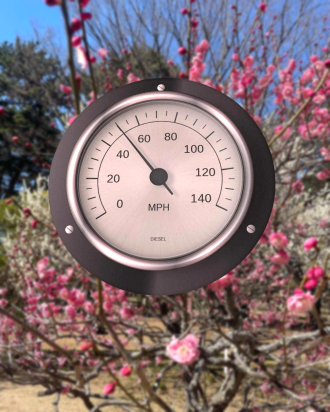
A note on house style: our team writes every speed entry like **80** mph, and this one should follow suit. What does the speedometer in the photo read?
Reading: **50** mph
